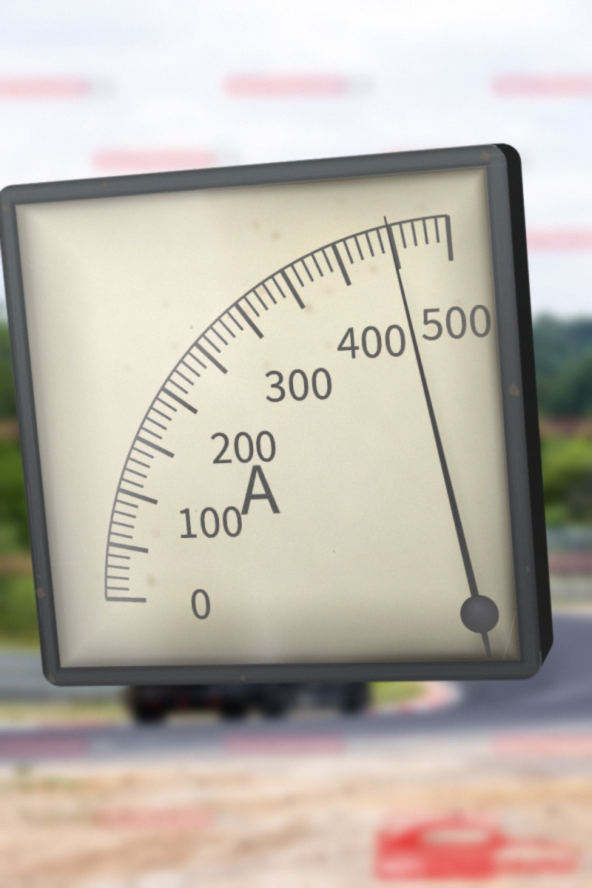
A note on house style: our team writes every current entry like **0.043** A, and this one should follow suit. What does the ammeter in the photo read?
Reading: **450** A
